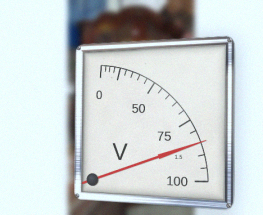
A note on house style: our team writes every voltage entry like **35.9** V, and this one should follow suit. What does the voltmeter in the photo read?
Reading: **85** V
